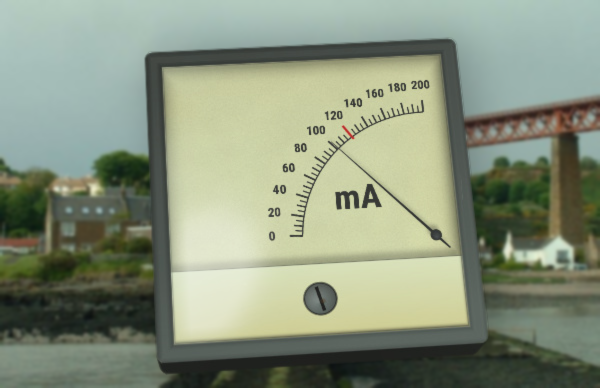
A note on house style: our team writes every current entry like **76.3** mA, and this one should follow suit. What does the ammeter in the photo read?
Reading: **100** mA
